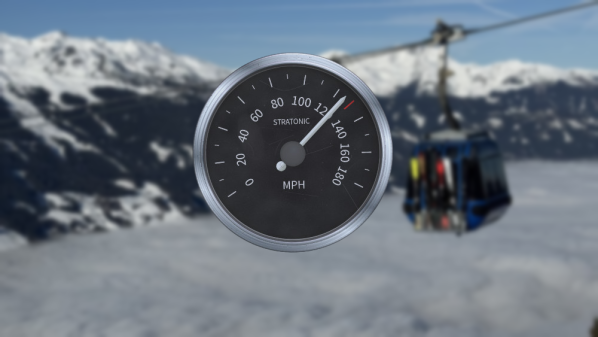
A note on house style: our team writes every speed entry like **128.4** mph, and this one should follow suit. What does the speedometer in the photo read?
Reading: **125** mph
